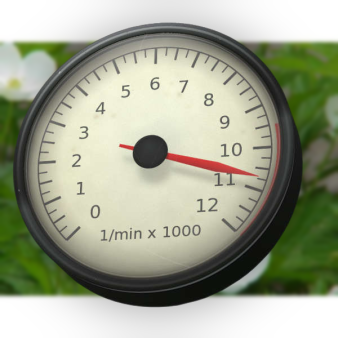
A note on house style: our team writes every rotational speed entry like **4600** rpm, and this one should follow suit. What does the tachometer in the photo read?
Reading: **10750** rpm
